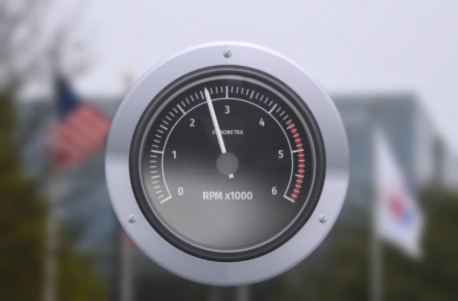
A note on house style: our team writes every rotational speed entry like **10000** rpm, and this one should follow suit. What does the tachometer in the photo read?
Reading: **2600** rpm
